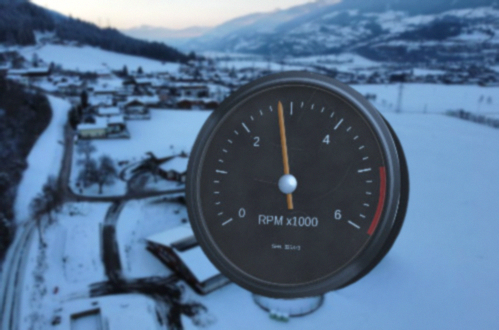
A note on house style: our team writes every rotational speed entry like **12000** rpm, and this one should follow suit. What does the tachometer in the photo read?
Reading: **2800** rpm
